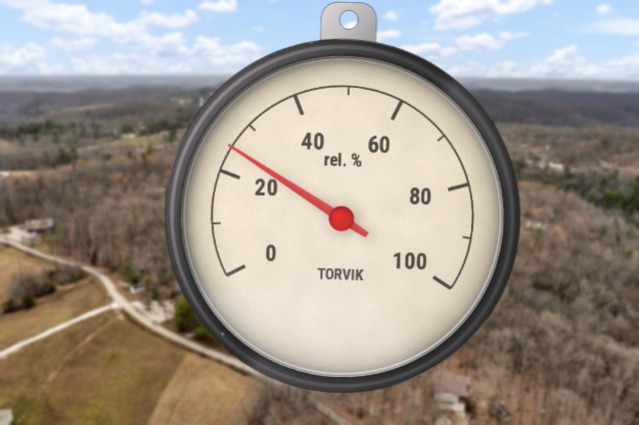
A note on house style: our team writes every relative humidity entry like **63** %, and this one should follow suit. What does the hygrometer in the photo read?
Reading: **25** %
